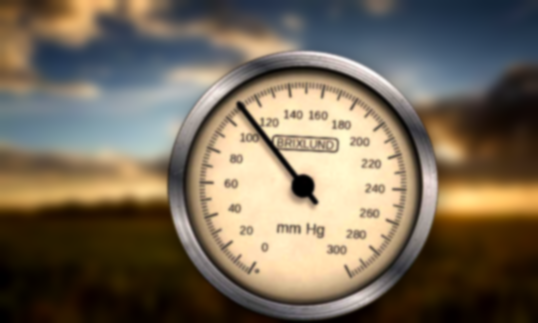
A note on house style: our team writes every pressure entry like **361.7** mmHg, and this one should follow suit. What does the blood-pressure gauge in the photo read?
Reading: **110** mmHg
